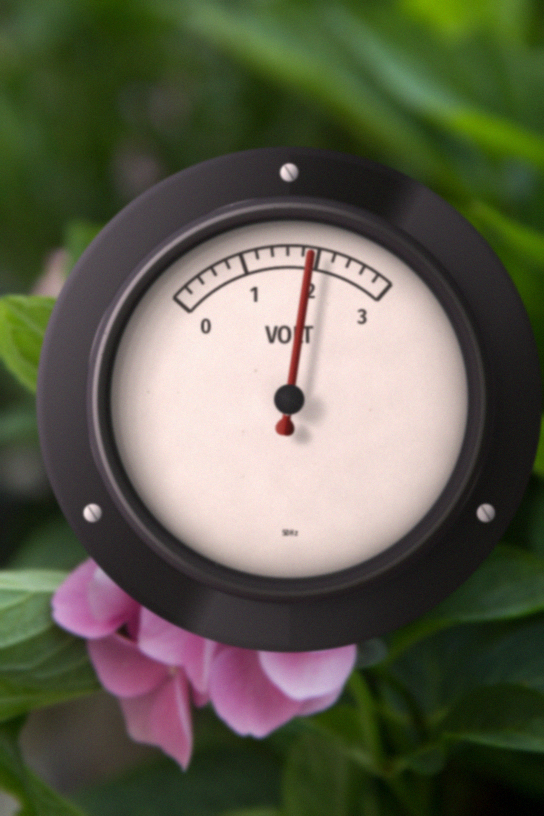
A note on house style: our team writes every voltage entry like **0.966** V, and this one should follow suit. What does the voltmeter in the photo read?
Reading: **1.9** V
